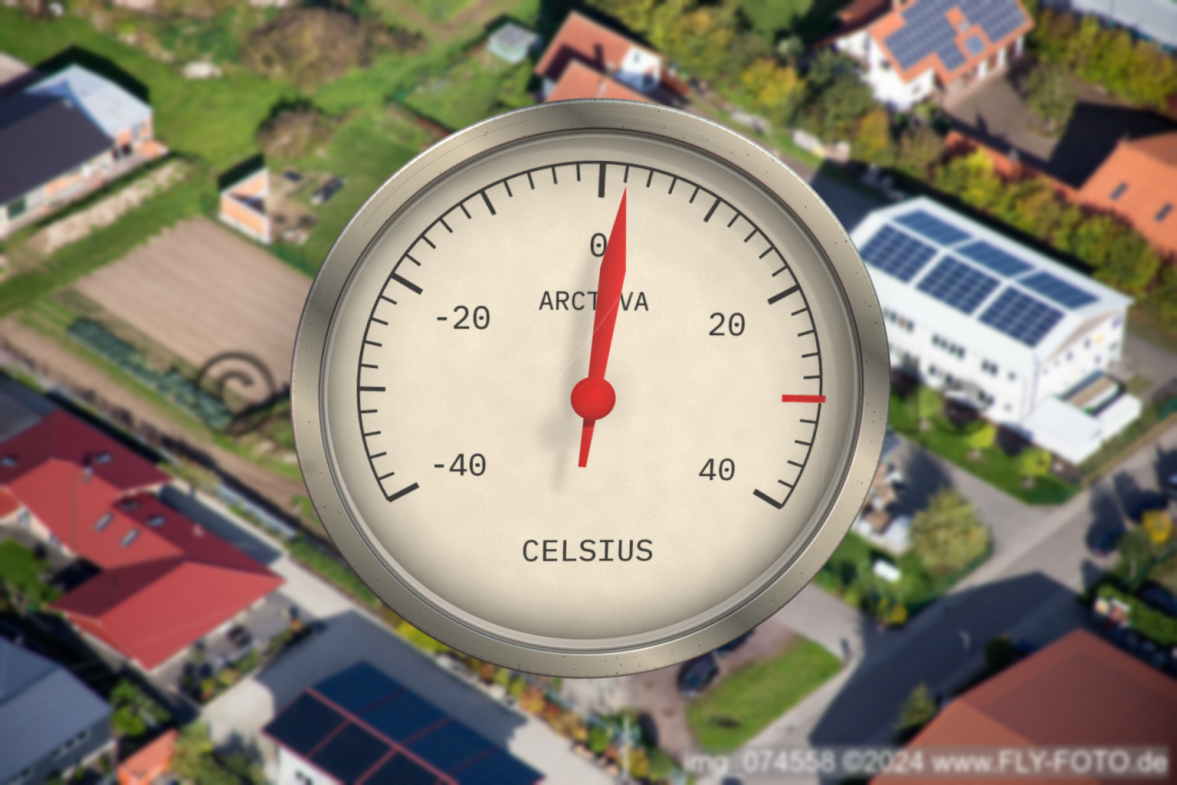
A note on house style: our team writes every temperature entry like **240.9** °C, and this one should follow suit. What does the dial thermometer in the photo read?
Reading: **2** °C
